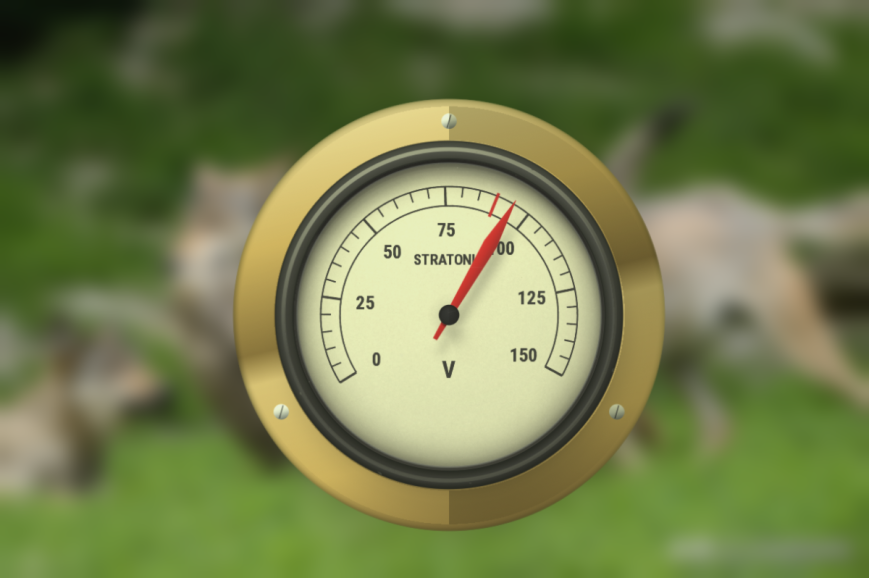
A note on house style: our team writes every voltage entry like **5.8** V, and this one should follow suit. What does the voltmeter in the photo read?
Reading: **95** V
